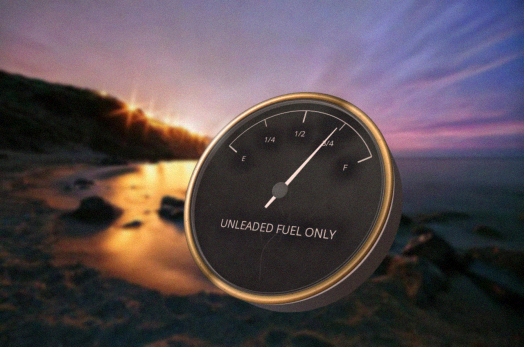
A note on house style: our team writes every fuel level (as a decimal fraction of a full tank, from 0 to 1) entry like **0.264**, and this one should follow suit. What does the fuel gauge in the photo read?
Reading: **0.75**
